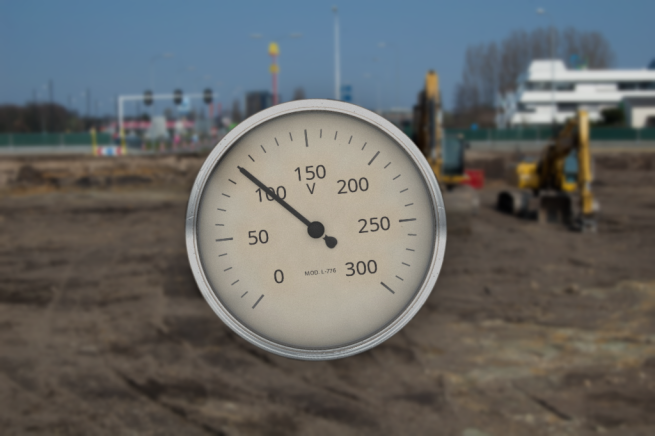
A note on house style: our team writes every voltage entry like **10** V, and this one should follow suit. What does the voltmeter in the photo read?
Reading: **100** V
